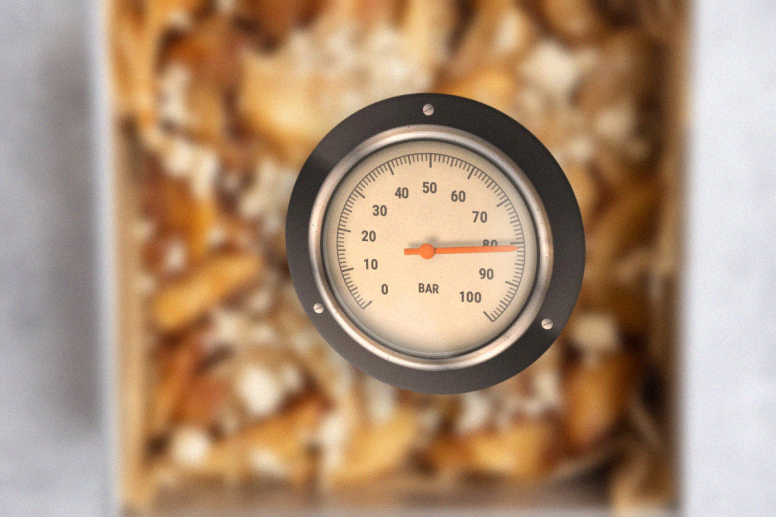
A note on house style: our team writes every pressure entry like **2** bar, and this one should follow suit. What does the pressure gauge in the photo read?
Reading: **81** bar
